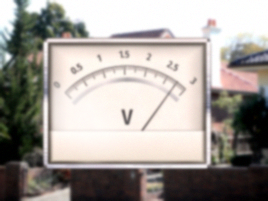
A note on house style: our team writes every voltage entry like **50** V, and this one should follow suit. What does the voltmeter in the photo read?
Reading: **2.75** V
